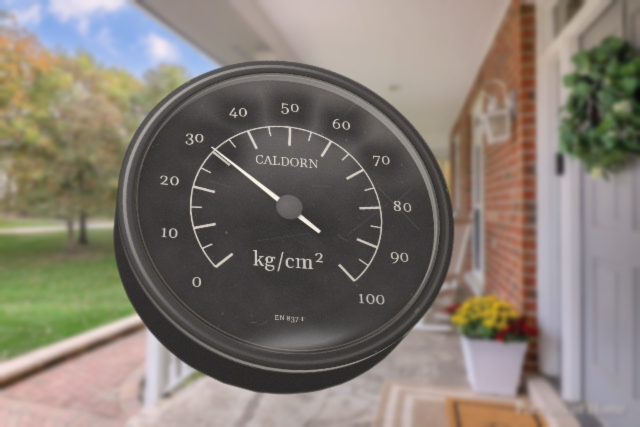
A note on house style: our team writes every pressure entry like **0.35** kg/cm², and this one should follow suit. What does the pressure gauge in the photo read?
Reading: **30** kg/cm²
